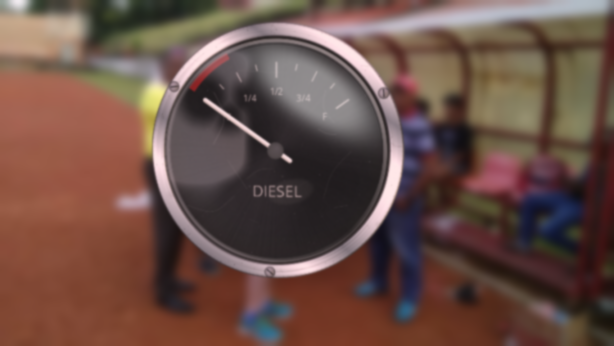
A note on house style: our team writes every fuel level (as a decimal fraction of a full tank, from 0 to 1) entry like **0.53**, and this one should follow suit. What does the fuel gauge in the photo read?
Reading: **0**
